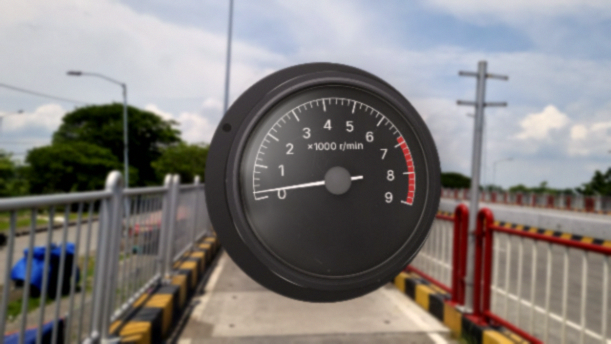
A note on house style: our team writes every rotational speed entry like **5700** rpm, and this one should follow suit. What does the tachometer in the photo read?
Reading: **200** rpm
